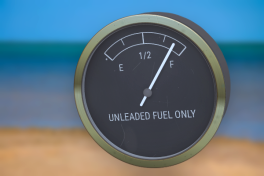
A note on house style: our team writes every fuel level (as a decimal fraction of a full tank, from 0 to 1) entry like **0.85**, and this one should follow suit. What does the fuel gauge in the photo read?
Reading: **0.875**
